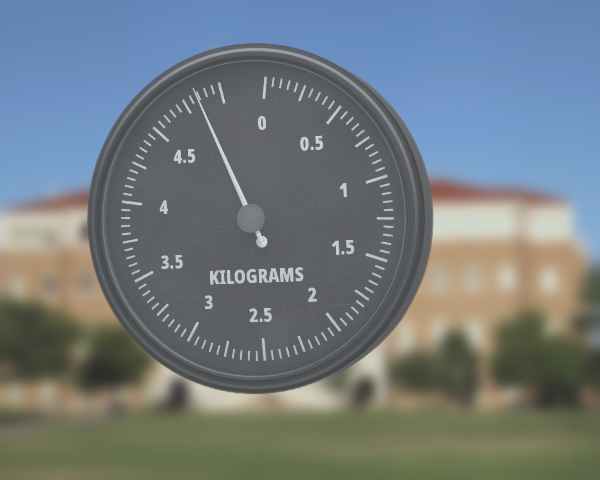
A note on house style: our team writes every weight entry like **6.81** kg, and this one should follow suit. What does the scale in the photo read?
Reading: **4.85** kg
